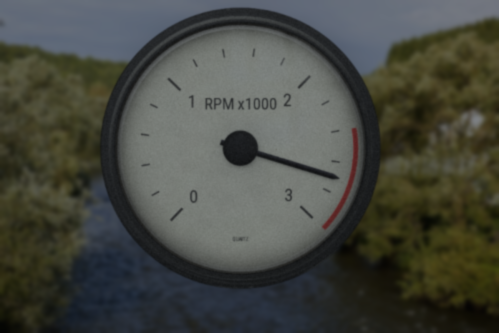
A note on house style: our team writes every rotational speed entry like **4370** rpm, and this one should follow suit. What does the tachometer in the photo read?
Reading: **2700** rpm
